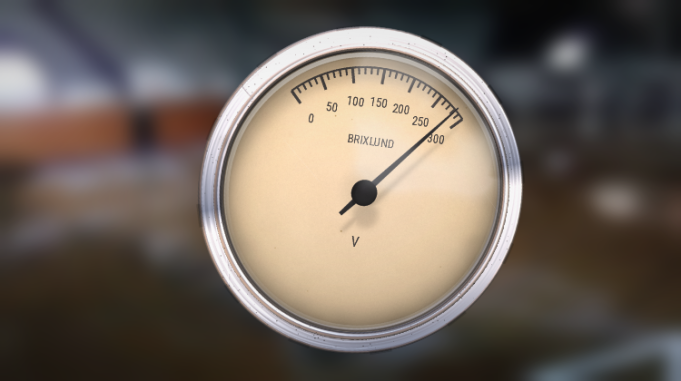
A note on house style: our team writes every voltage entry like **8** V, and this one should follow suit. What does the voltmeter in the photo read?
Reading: **280** V
